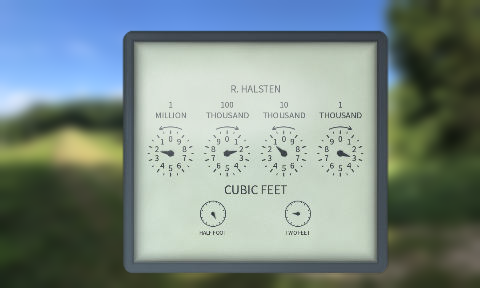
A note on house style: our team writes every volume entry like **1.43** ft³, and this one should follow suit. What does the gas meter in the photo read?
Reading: **221300** ft³
